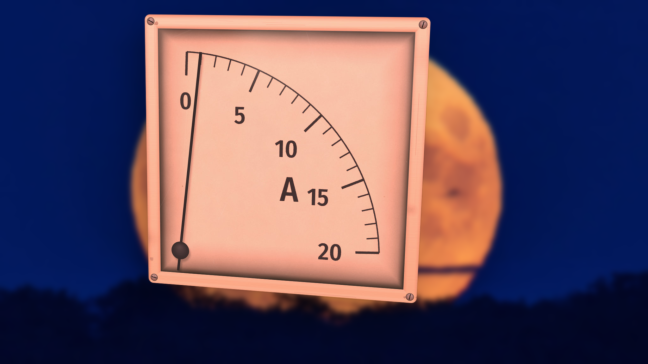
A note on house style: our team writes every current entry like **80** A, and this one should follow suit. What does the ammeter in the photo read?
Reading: **1** A
